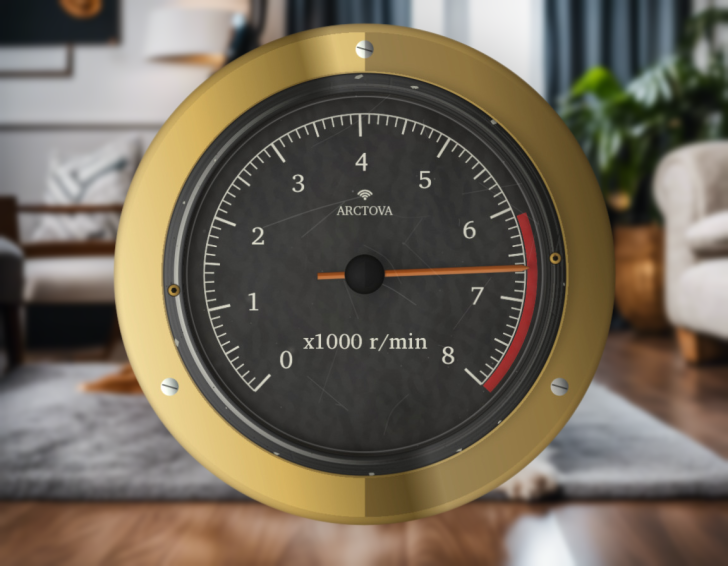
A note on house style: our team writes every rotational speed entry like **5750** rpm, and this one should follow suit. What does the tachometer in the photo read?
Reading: **6650** rpm
